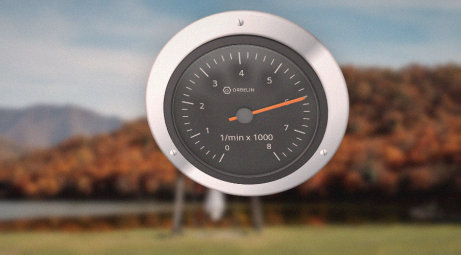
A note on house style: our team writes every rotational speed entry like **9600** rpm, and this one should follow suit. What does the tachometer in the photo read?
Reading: **6000** rpm
